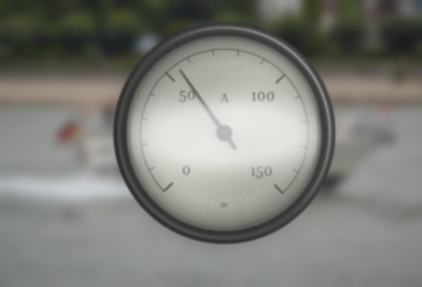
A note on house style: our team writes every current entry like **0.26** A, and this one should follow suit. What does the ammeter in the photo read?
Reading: **55** A
